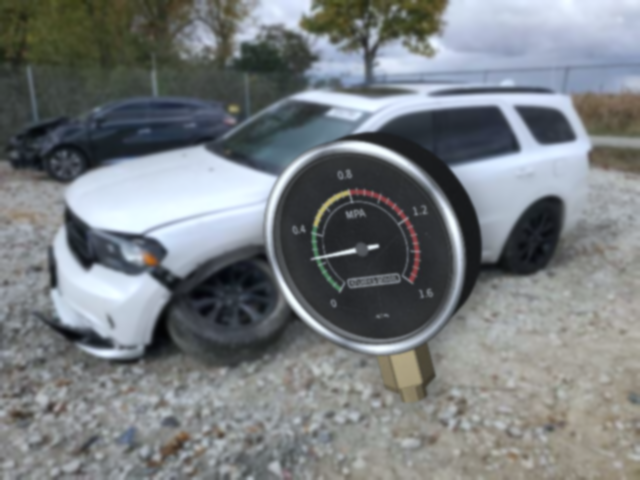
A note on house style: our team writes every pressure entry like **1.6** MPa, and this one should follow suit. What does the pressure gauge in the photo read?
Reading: **0.25** MPa
